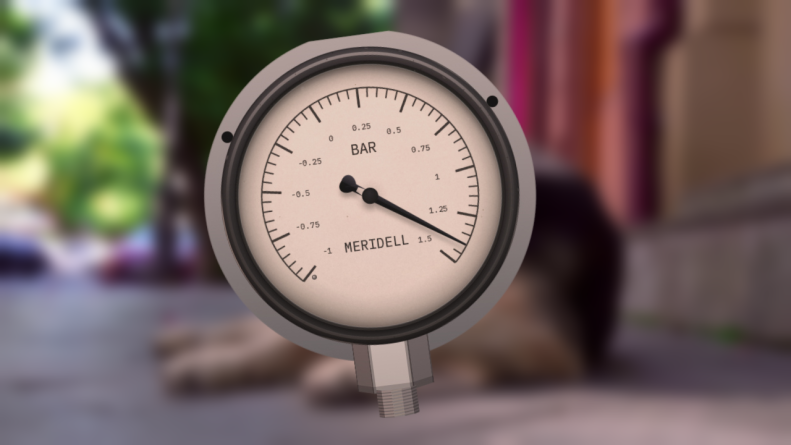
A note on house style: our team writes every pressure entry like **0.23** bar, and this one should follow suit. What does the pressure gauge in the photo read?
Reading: **1.4** bar
